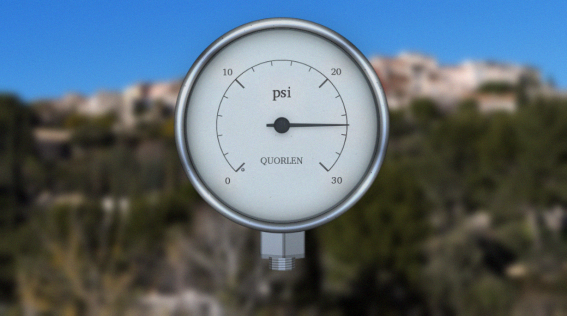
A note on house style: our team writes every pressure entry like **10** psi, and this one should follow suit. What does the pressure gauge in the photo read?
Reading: **25** psi
